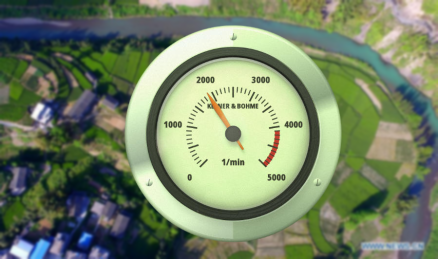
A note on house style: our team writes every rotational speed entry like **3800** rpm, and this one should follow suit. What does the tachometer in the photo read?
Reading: **1900** rpm
